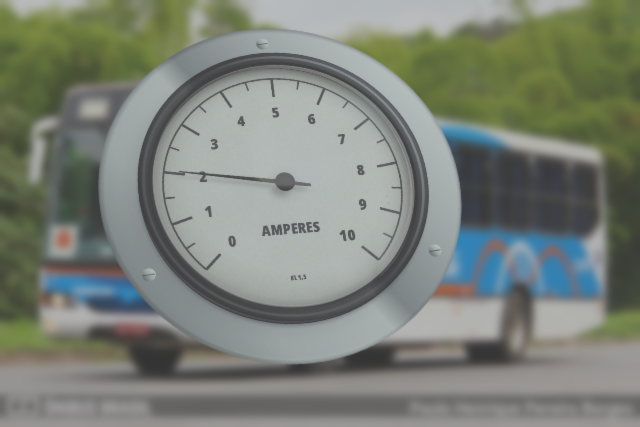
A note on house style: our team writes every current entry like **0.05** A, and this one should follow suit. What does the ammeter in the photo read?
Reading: **2** A
